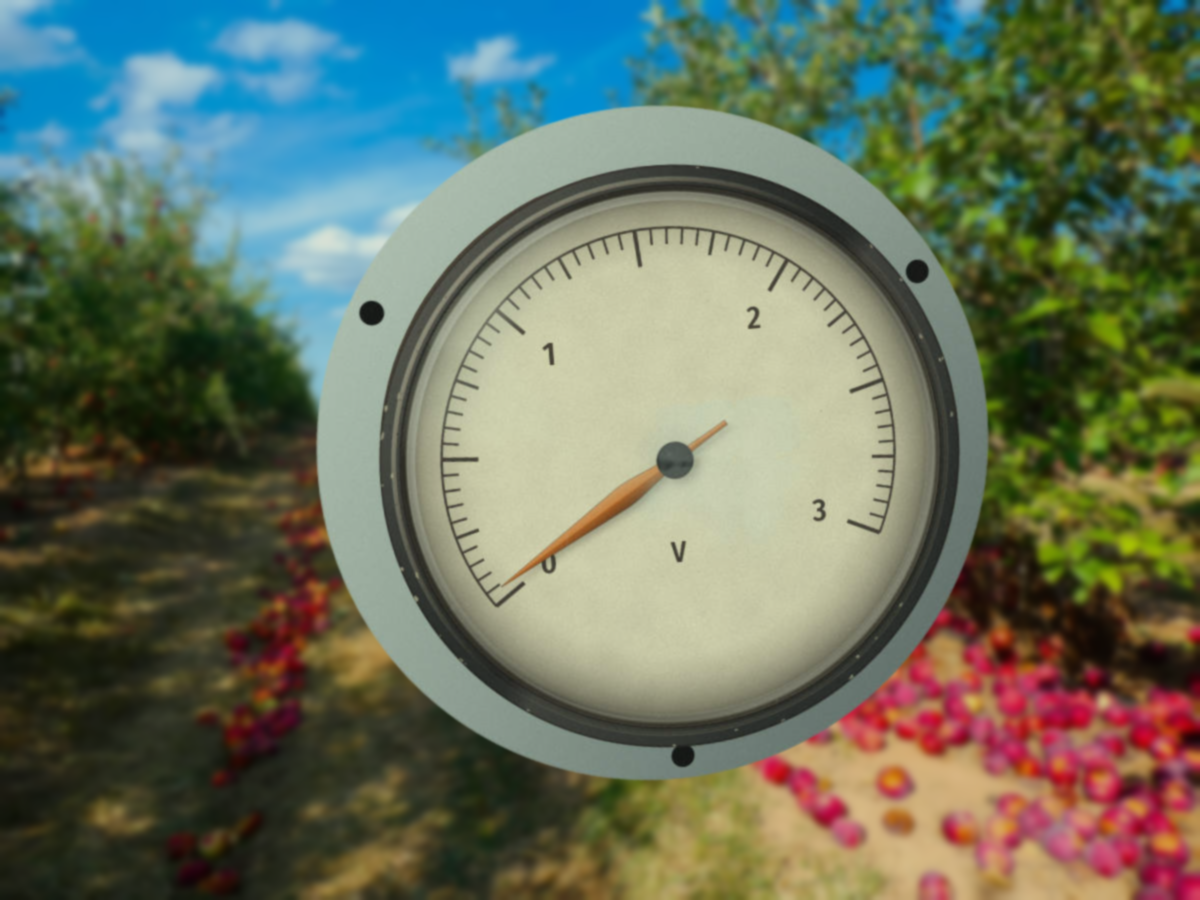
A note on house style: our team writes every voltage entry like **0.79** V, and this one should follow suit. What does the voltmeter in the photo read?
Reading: **0.05** V
